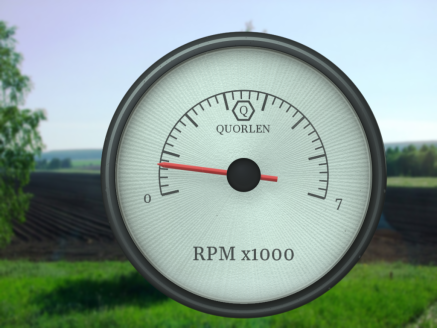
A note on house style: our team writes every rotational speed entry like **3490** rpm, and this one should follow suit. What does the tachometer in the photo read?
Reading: **700** rpm
